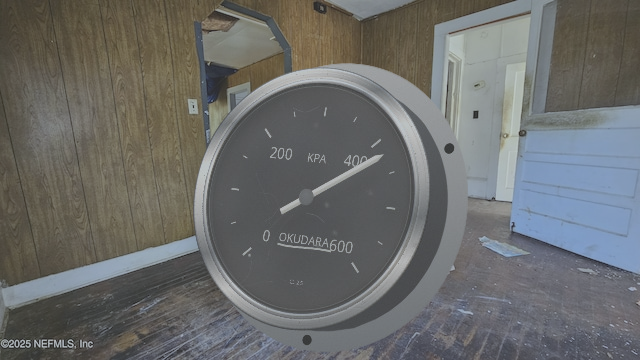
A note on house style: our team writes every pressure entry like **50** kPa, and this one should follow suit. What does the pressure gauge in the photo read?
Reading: **425** kPa
